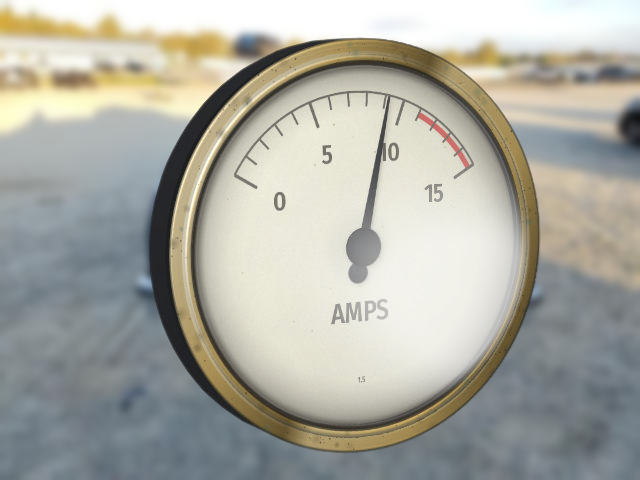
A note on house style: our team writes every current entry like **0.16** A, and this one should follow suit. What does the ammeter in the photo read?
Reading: **9** A
